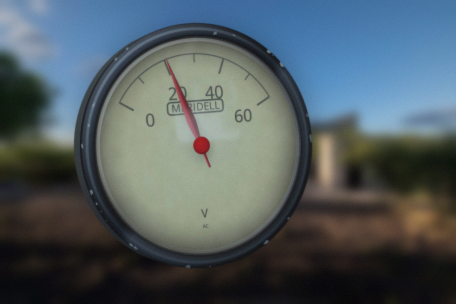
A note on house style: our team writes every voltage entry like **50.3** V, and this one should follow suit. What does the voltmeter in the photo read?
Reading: **20** V
